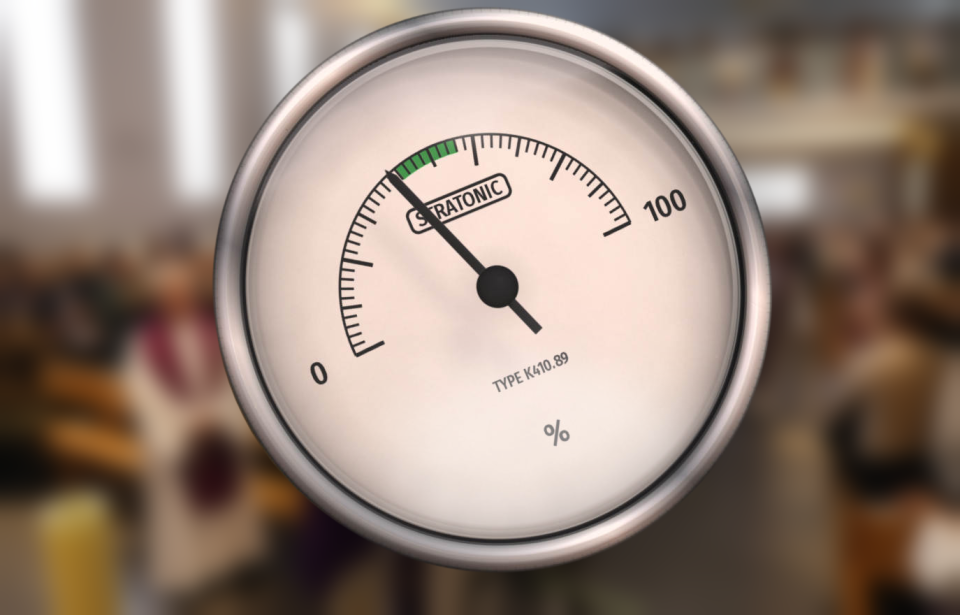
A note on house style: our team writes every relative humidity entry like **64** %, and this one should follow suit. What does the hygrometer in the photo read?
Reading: **40** %
